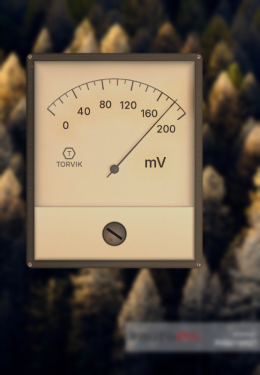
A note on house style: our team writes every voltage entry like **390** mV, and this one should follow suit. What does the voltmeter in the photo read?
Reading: **180** mV
